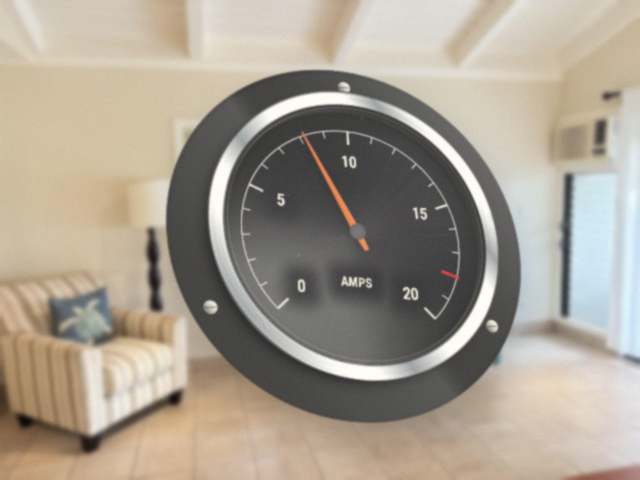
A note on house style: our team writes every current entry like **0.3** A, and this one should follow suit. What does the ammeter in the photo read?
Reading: **8** A
